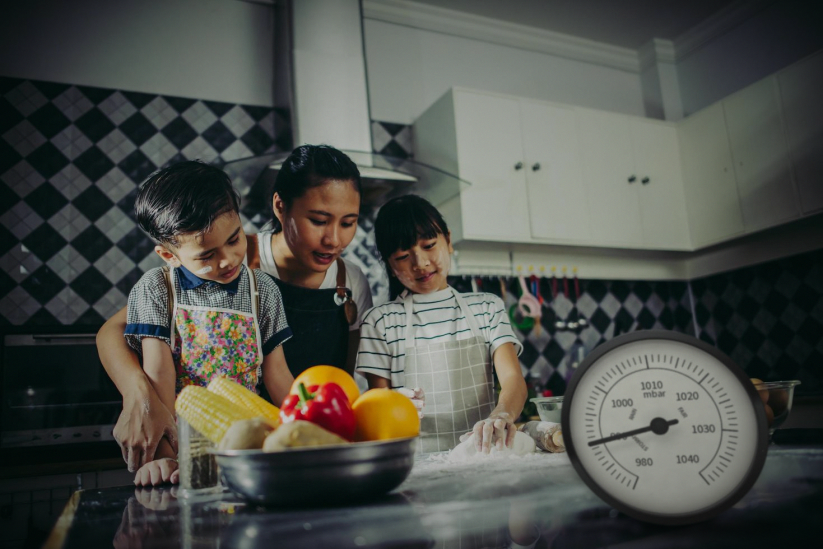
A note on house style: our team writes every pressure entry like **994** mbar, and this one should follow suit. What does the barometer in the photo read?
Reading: **990** mbar
